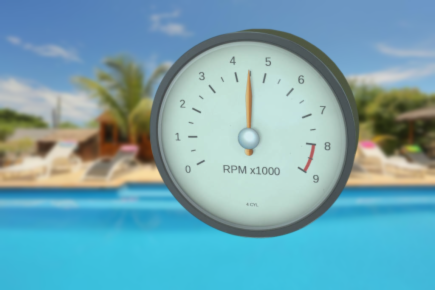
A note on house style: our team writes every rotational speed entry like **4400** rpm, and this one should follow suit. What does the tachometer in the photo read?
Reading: **4500** rpm
